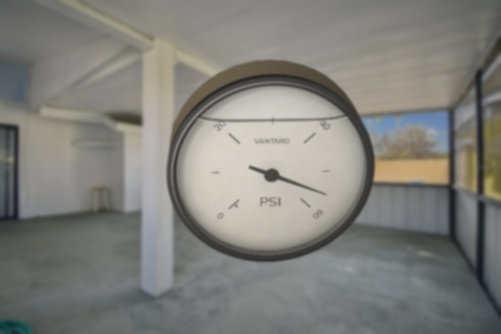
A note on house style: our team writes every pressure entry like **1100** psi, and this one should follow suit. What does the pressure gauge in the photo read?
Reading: **55** psi
